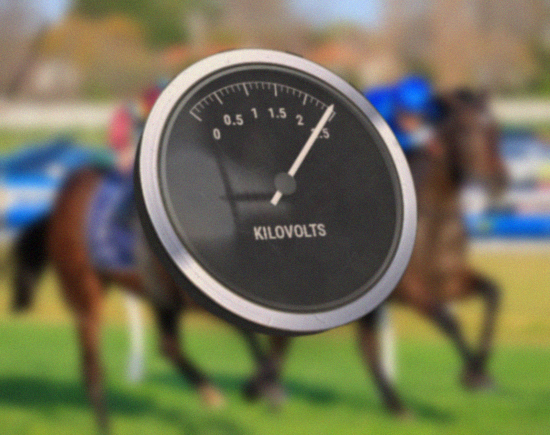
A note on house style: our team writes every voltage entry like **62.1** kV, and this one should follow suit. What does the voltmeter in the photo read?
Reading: **2.4** kV
